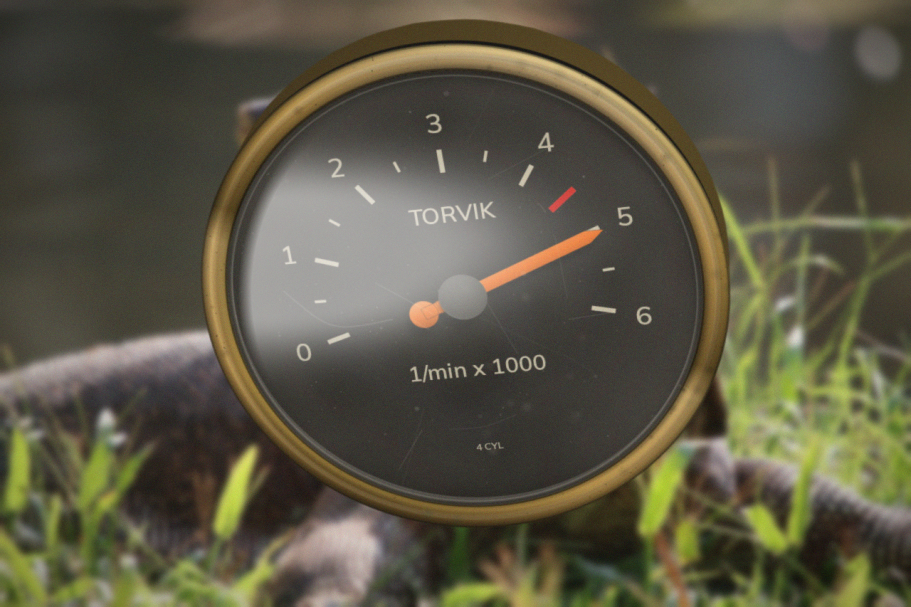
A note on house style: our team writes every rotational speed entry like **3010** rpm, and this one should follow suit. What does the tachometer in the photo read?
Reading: **5000** rpm
